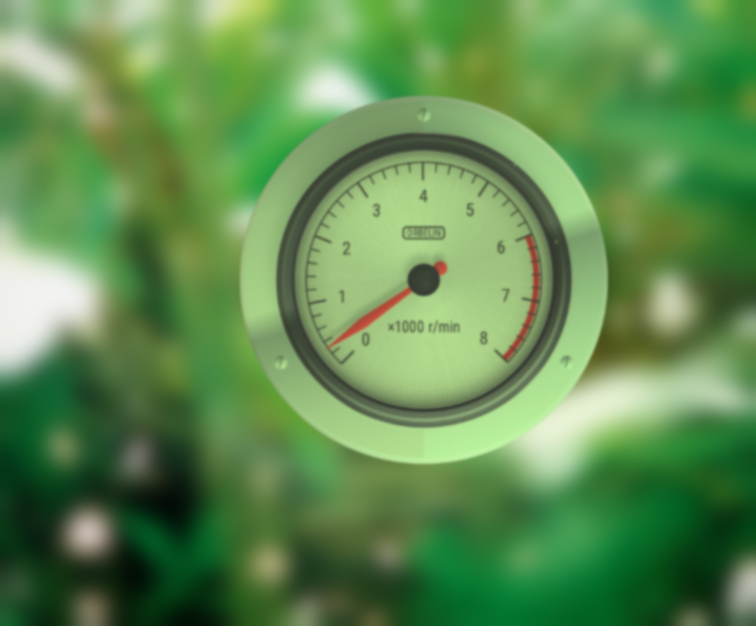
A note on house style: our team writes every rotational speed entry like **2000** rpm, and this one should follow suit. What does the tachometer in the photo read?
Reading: **300** rpm
